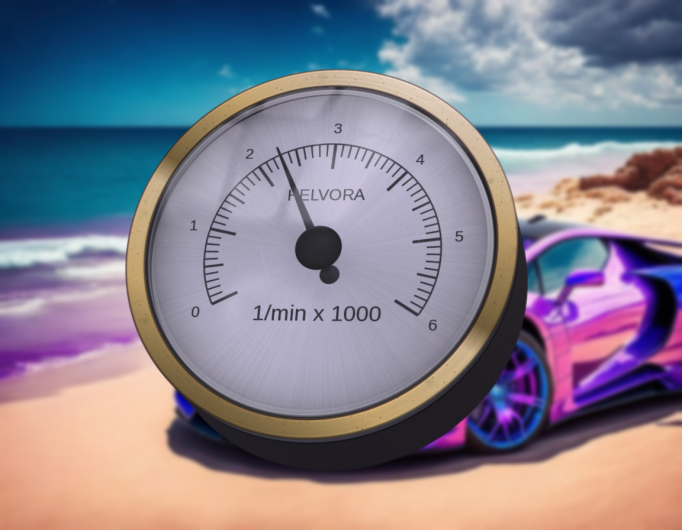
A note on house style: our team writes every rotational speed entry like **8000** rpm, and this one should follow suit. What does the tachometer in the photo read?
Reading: **2300** rpm
